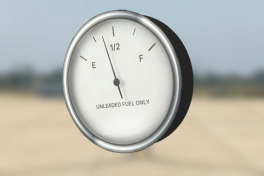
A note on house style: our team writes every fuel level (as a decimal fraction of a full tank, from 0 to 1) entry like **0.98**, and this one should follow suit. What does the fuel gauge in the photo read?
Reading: **0.375**
